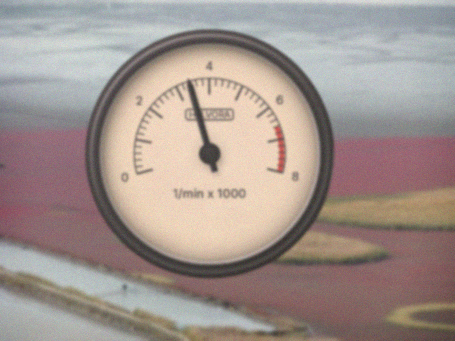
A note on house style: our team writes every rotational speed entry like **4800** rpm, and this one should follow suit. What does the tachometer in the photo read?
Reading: **3400** rpm
